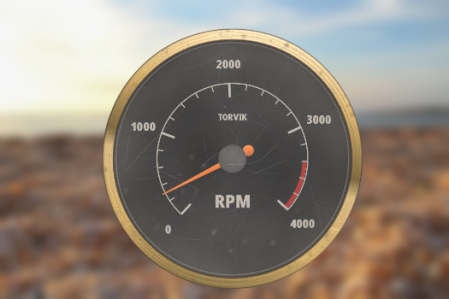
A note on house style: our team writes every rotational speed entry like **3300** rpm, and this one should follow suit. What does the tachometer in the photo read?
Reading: **300** rpm
